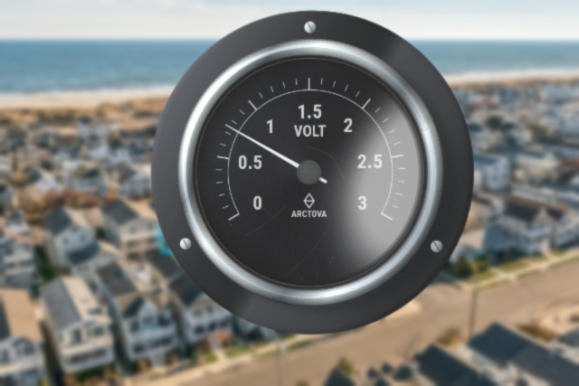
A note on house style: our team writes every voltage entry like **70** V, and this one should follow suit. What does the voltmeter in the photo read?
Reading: **0.75** V
